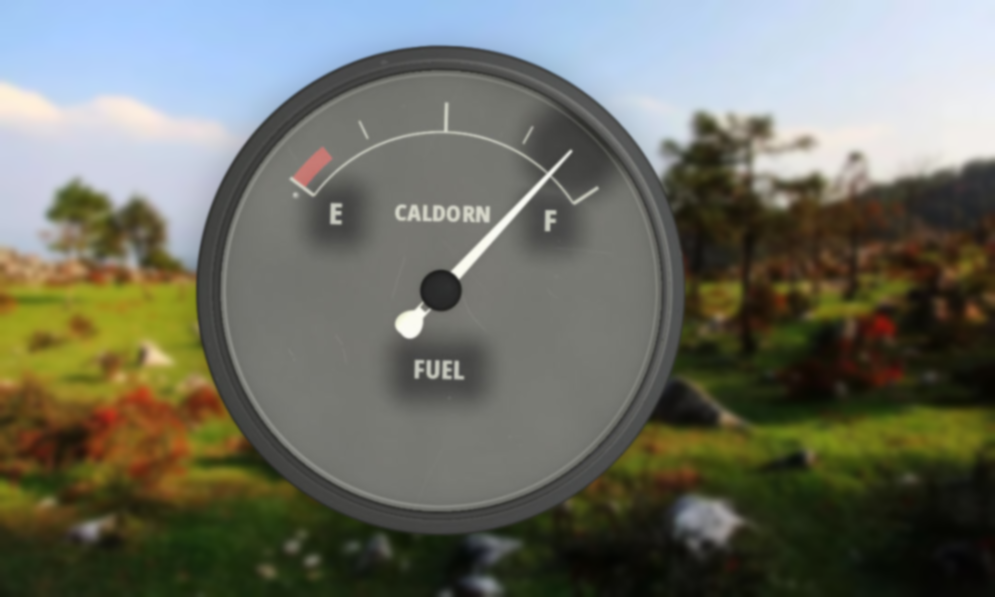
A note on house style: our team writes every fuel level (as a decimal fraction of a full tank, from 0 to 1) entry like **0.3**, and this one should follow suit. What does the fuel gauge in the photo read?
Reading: **0.875**
